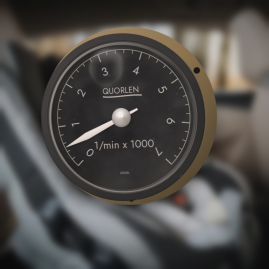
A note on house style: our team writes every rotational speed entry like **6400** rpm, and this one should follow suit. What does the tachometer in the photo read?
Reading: **500** rpm
